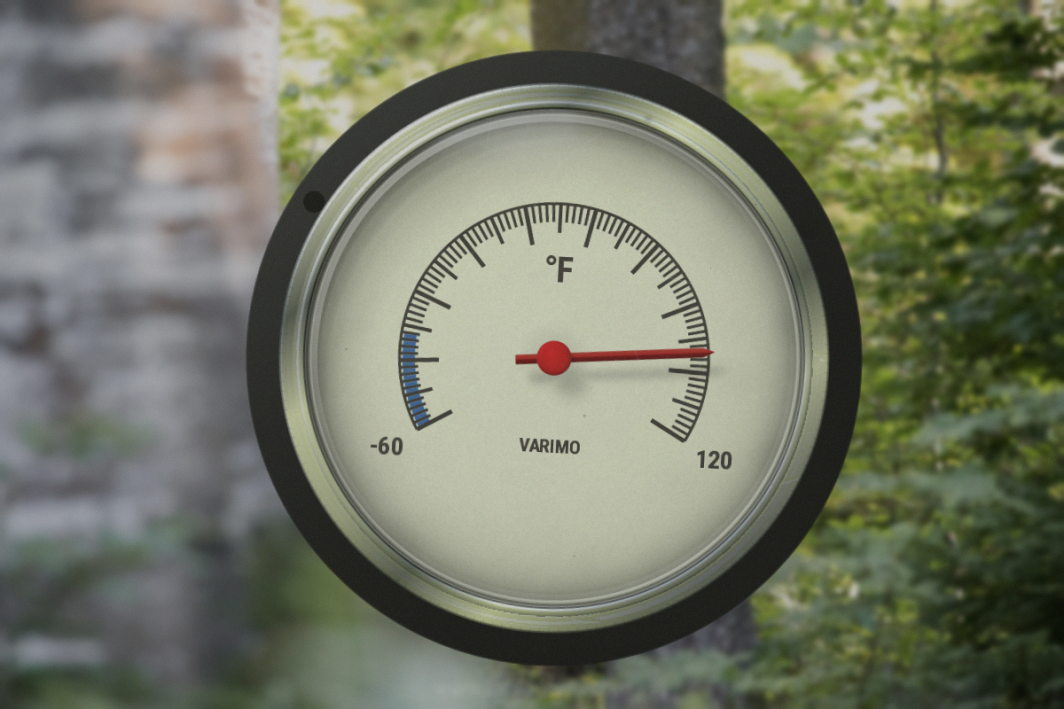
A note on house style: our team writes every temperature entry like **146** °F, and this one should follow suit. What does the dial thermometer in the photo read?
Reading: **94** °F
